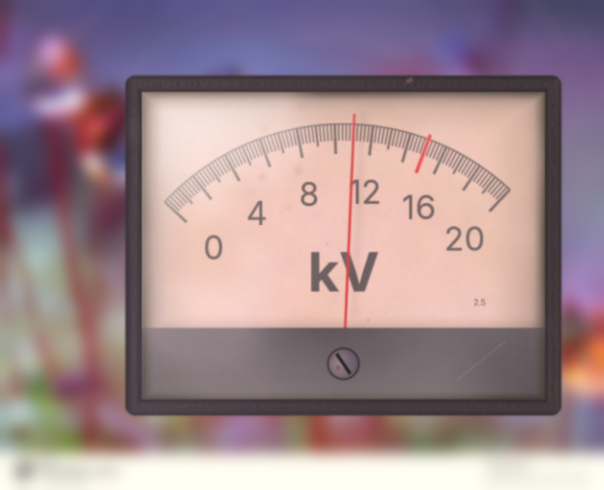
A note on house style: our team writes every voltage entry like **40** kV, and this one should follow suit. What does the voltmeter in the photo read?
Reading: **11** kV
